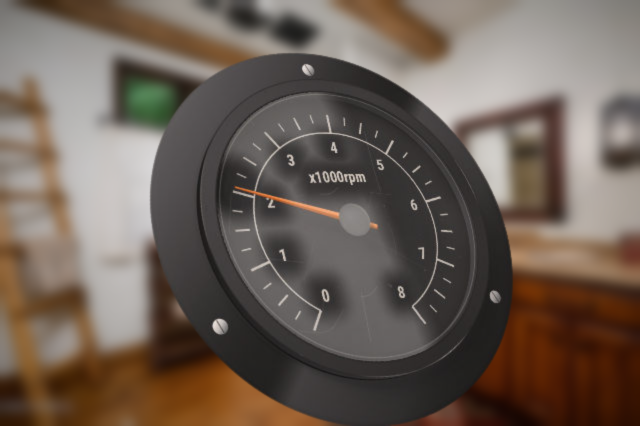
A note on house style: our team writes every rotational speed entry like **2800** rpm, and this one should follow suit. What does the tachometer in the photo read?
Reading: **2000** rpm
